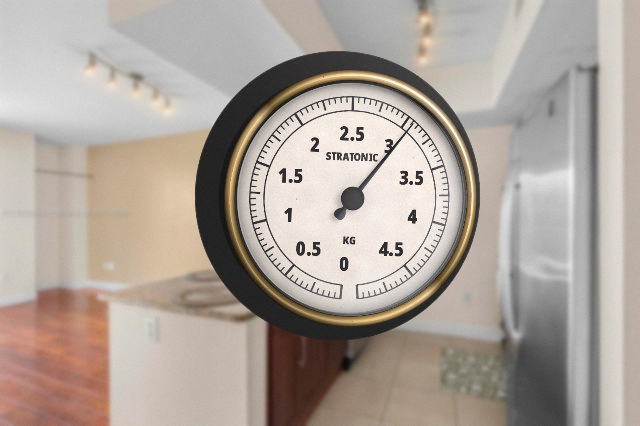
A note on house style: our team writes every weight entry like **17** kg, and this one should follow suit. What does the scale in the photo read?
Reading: **3.05** kg
